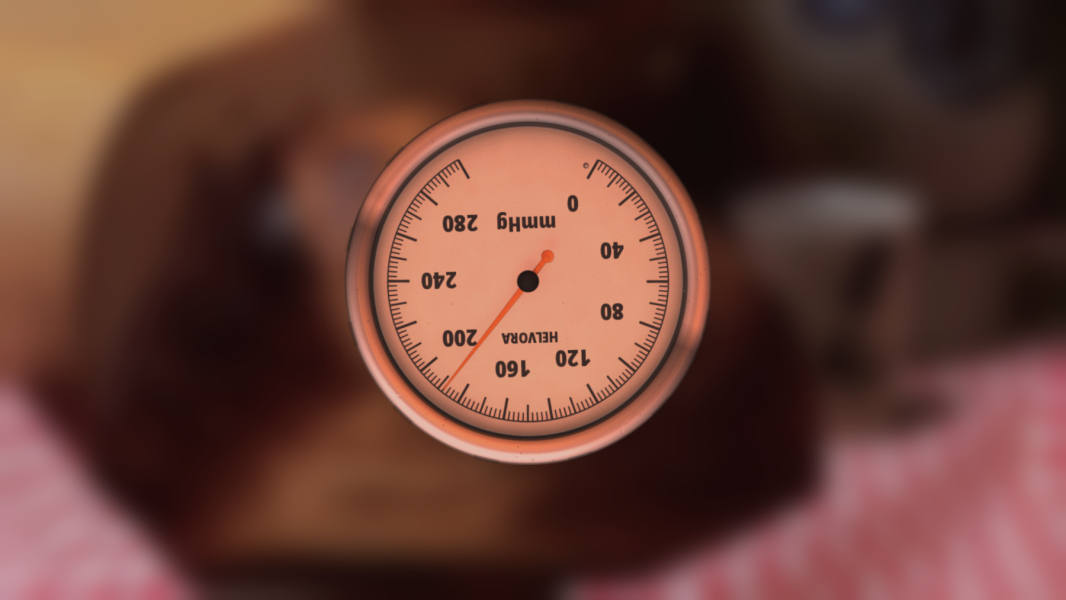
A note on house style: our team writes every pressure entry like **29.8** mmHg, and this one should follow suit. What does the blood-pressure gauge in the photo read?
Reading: **188** mmHg
